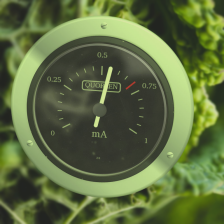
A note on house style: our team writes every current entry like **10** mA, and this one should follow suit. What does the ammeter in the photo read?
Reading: **0.55** mA
